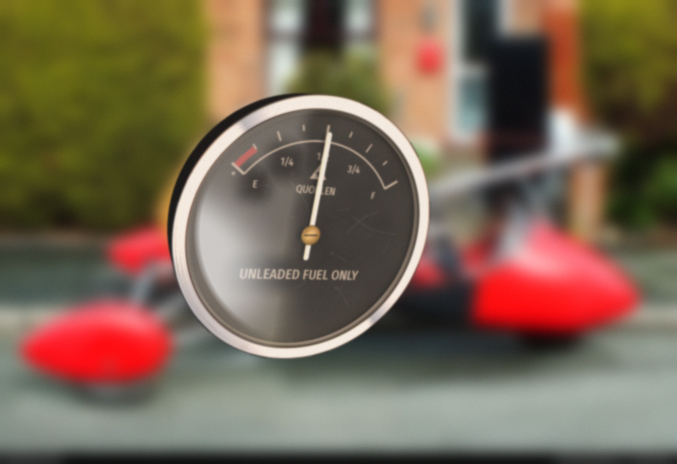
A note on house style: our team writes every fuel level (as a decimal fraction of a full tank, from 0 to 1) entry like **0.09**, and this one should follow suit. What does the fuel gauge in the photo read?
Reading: **0.5**
